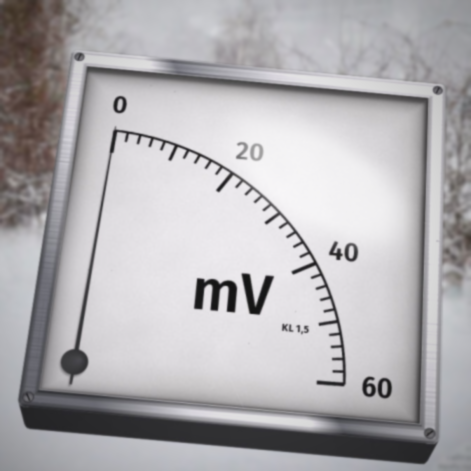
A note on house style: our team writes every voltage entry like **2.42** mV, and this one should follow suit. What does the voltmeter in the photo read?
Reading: **0** mV
